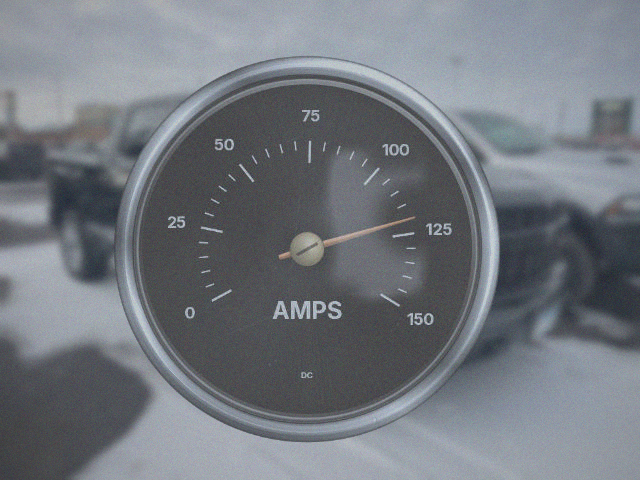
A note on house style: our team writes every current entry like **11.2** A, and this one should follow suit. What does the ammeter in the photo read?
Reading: **120** A
